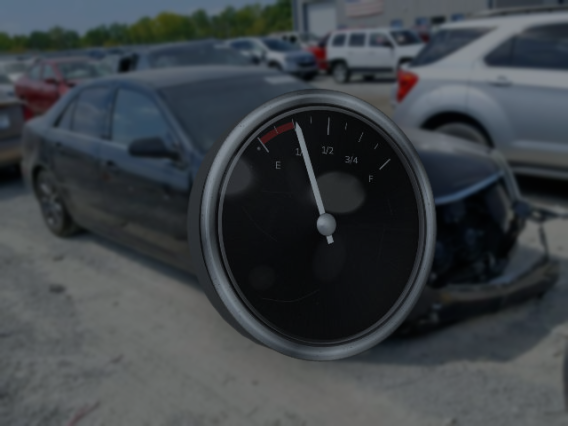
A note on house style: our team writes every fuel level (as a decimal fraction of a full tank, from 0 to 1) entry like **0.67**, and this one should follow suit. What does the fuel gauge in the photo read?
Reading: **0.25**
